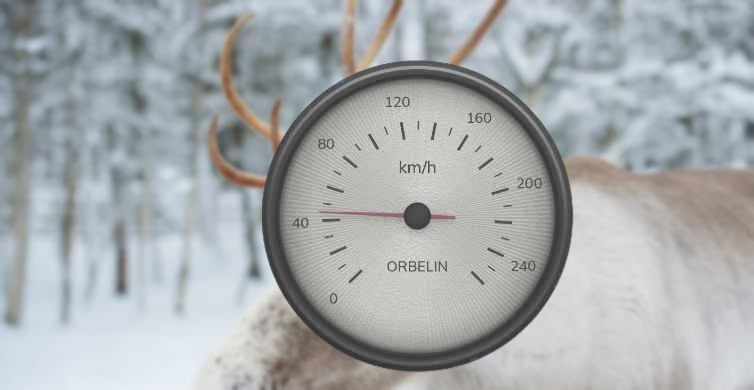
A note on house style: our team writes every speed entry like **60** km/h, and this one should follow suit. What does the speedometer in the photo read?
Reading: **45** km/h
